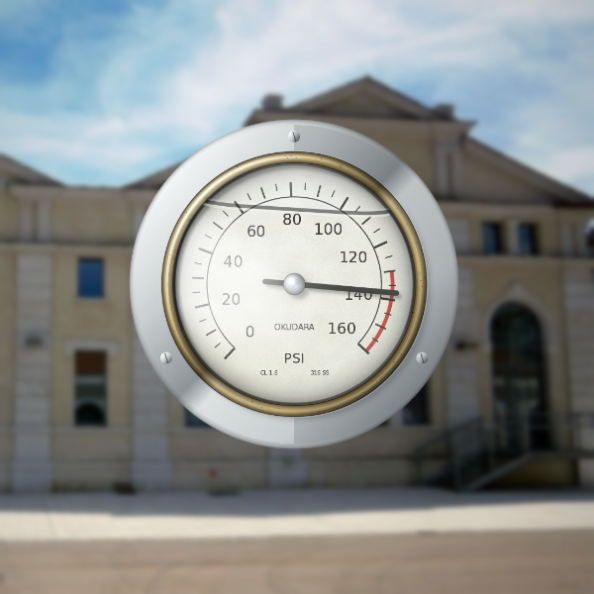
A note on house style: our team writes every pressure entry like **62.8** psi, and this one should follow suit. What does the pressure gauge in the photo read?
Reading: **137.5** psi
